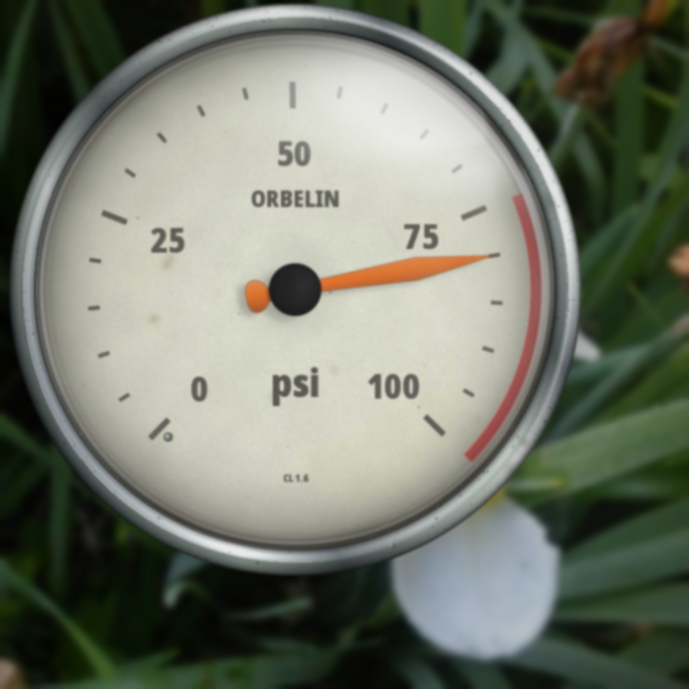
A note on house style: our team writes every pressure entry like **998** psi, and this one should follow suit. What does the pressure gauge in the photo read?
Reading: **80** psi
